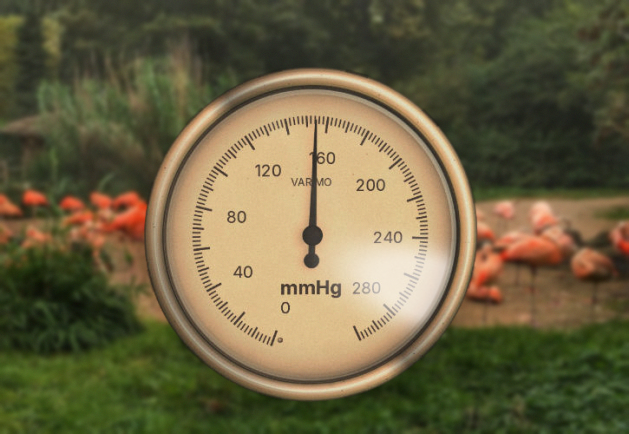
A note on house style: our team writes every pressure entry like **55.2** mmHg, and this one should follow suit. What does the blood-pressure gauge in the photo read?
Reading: **154** mmHg
